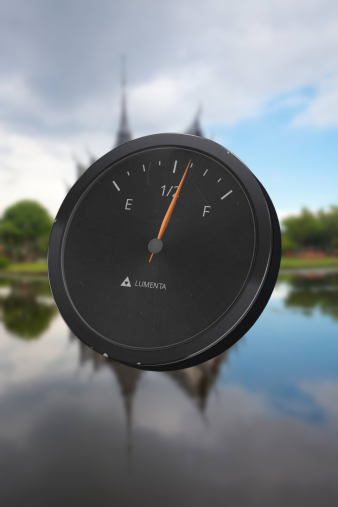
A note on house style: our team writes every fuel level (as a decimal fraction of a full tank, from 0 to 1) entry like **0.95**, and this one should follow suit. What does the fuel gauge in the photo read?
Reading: **0.625**
